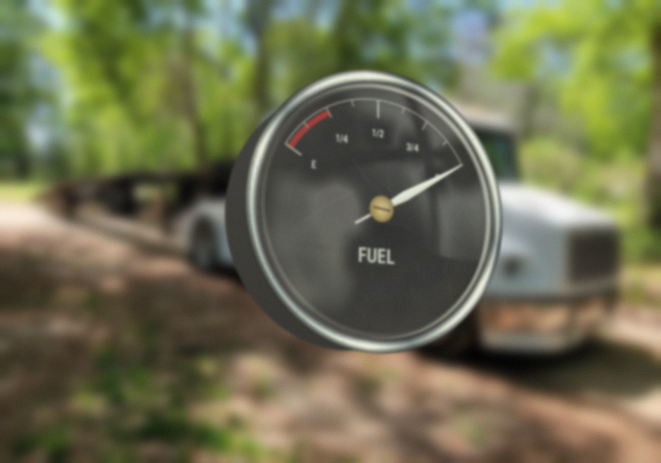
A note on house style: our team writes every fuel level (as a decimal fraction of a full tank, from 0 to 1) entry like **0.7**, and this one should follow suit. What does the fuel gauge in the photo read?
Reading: **1**
